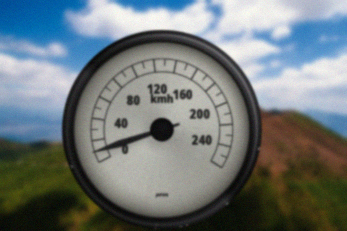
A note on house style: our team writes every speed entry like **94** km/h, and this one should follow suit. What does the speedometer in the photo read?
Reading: **10** km/h
